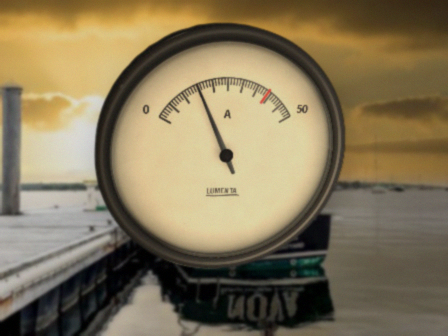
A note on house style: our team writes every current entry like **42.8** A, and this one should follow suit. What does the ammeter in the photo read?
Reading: **15** A
